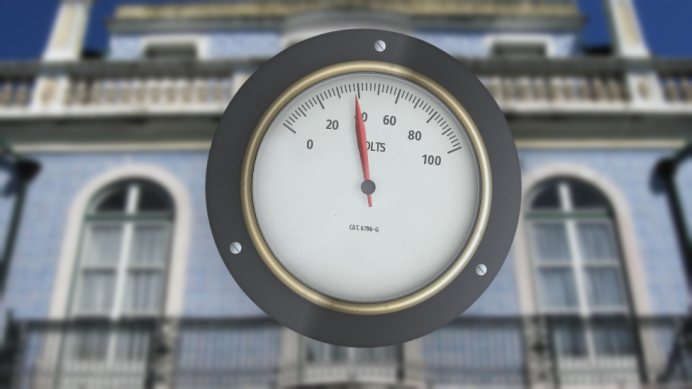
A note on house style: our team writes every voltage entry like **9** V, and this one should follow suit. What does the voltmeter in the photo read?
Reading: **38** V
